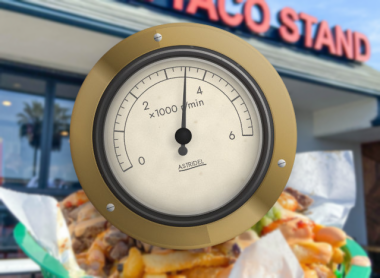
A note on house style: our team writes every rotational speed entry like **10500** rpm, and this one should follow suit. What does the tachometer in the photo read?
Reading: **3500** rpm
